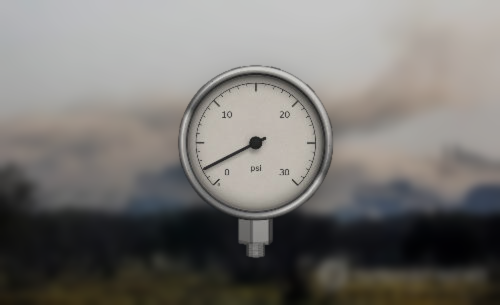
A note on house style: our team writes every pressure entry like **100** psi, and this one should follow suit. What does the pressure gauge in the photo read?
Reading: **2** psi
